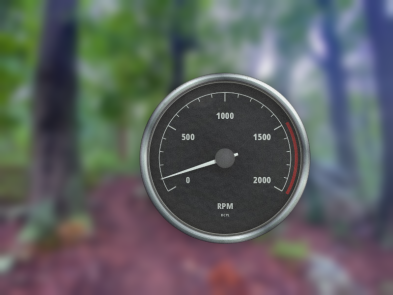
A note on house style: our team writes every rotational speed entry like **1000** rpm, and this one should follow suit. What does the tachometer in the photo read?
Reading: **100** rpm
